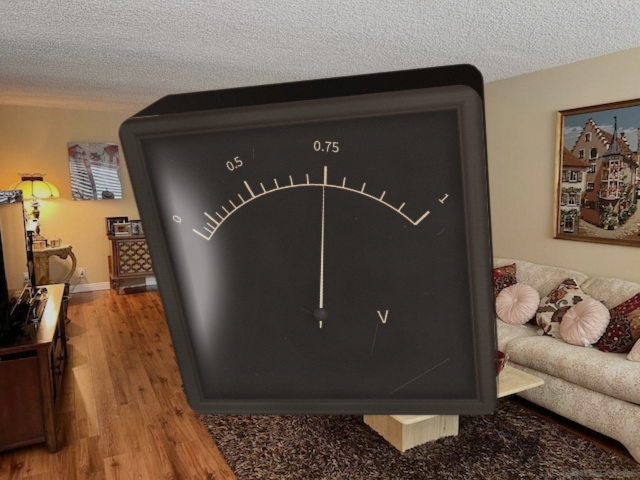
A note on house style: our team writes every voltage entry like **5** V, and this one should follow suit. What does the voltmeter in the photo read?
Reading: **0.75** V
